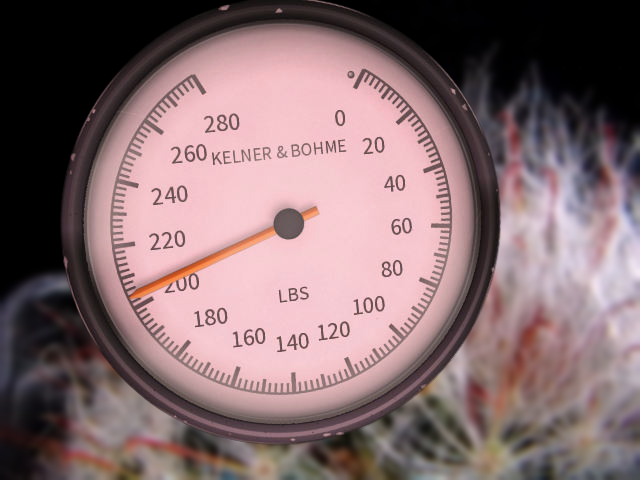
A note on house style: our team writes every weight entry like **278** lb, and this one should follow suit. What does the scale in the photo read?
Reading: **204** lb
